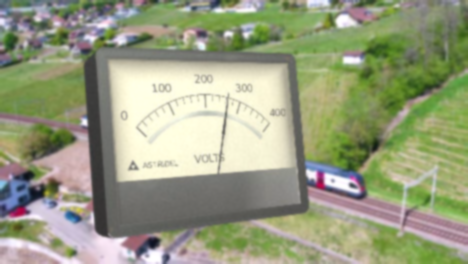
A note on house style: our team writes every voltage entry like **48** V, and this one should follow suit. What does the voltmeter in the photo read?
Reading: **260** V
